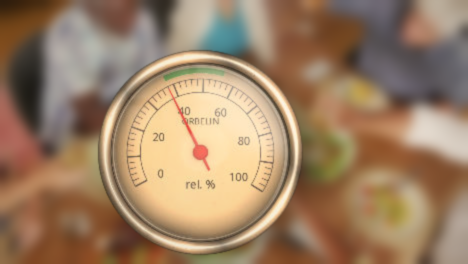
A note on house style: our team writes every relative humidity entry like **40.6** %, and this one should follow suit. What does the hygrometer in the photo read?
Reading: **38** %
